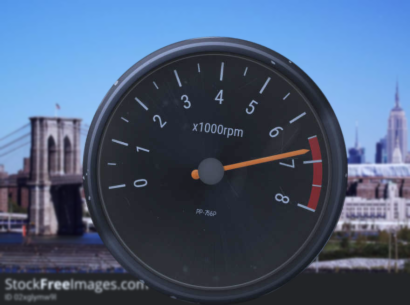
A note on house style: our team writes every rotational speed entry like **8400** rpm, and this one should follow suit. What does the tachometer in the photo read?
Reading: **6750** rpm
